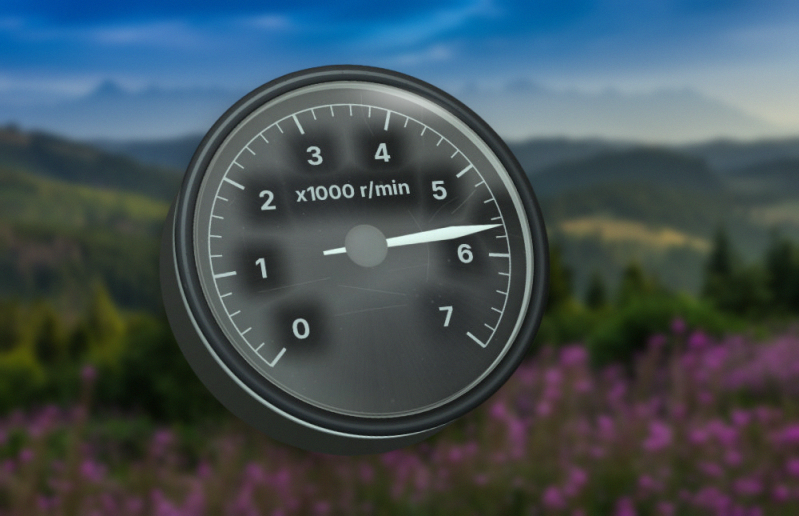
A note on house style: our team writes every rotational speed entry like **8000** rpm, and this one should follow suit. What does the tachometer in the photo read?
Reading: **5700** rpm
